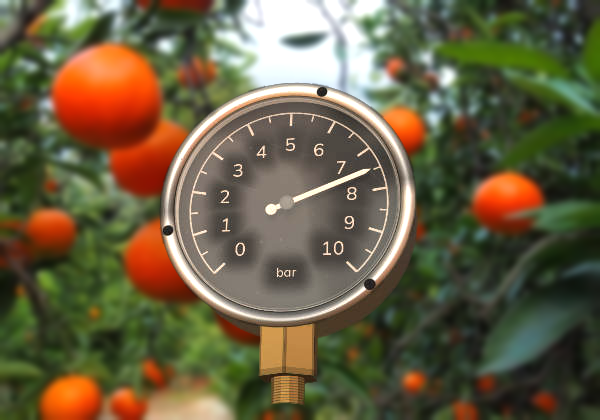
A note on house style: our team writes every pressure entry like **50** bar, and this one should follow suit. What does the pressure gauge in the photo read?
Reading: **7.5** bar
